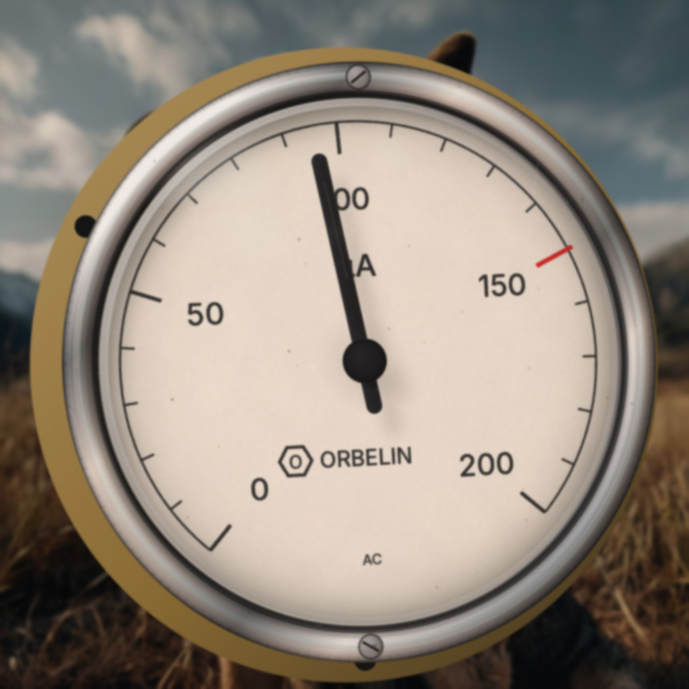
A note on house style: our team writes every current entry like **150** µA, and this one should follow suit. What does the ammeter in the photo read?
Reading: **95** µA
